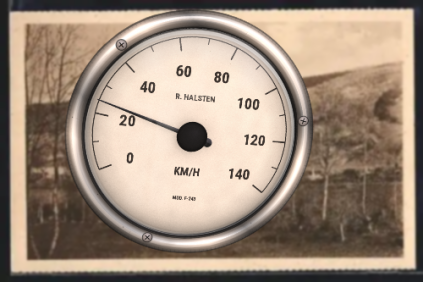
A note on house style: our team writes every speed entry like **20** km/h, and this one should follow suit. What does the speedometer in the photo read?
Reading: **25** km/h
